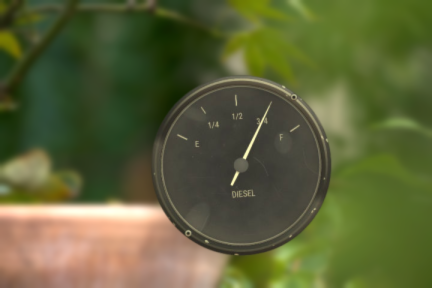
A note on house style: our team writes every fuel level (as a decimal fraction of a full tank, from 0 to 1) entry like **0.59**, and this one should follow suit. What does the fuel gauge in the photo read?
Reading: **0.75**
